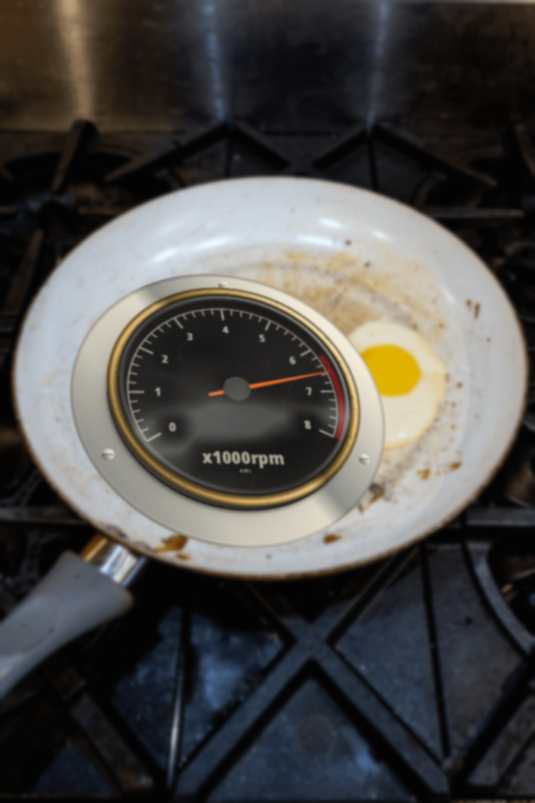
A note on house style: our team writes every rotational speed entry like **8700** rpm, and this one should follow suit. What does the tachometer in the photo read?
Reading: **6600** rpm
